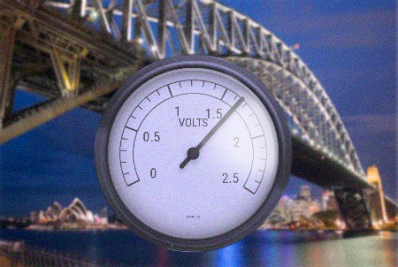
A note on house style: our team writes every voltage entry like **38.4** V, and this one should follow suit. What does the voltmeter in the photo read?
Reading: **1.65** V
